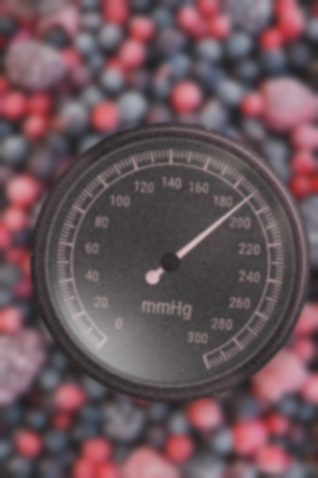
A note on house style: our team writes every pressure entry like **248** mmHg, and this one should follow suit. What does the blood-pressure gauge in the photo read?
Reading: **190** mmHg
